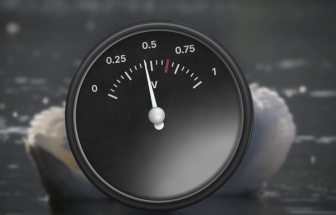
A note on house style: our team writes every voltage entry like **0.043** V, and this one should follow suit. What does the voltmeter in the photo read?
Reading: **0.45** V
